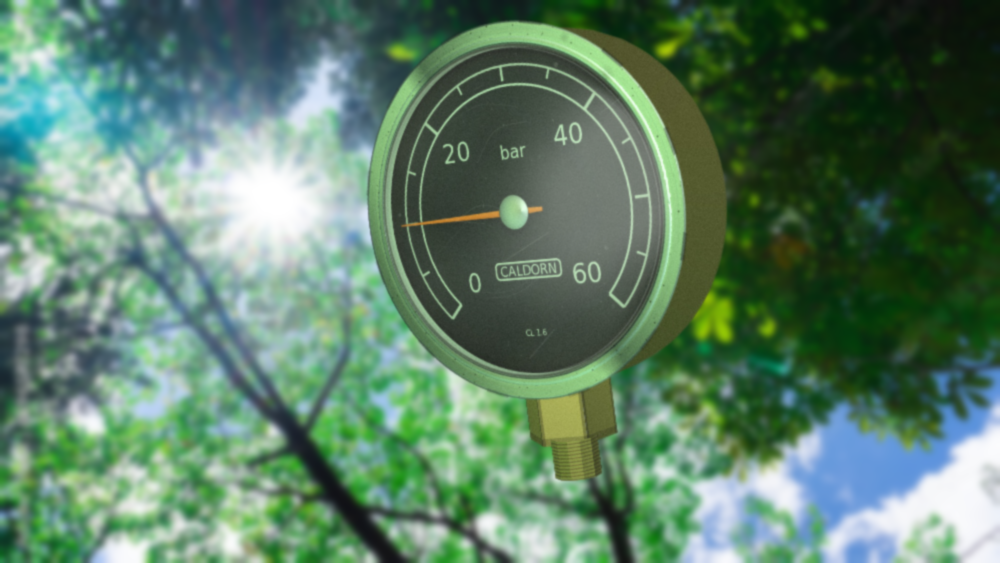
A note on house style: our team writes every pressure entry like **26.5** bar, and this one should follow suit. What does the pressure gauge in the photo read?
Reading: **10** bar
